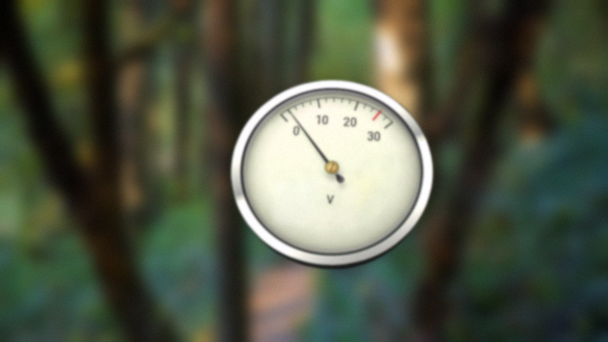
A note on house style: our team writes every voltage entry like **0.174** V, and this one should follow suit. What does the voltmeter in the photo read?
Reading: **2** V
